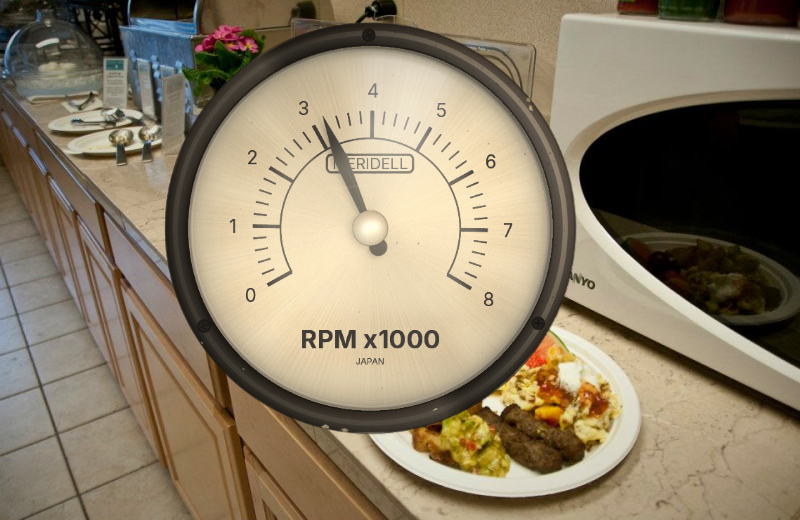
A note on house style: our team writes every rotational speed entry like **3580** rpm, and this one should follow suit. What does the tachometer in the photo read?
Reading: **3200** rpm
